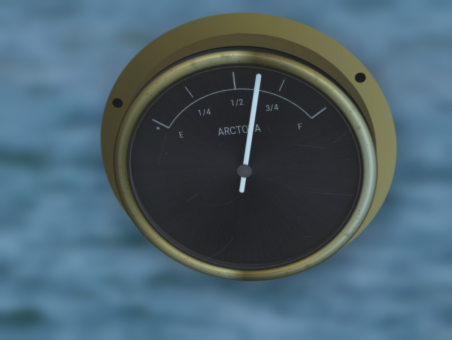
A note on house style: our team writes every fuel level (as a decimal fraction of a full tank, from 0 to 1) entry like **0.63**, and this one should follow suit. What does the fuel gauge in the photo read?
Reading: **0.625**
